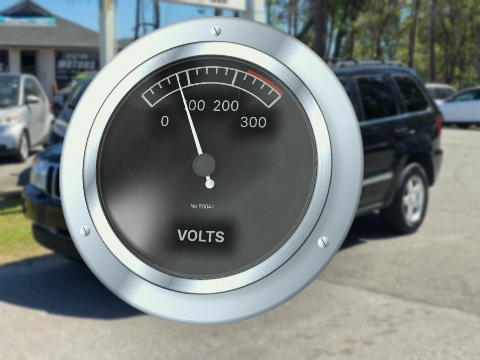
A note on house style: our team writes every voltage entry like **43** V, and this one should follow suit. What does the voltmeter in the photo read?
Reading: **80** V
